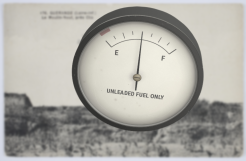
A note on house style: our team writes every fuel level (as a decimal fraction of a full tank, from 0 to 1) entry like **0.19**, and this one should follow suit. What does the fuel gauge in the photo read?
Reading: **0.5**
